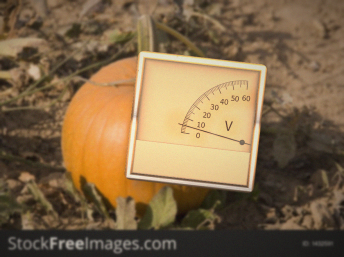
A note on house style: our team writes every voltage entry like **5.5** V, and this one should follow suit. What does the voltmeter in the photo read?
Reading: **5** V
